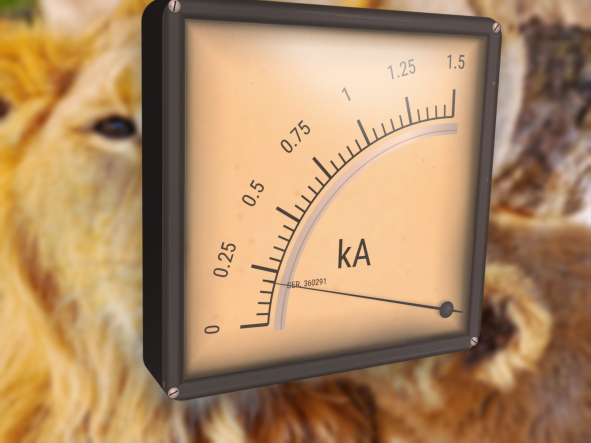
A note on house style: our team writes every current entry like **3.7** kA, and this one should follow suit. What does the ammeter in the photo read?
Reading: **0.2** kA
